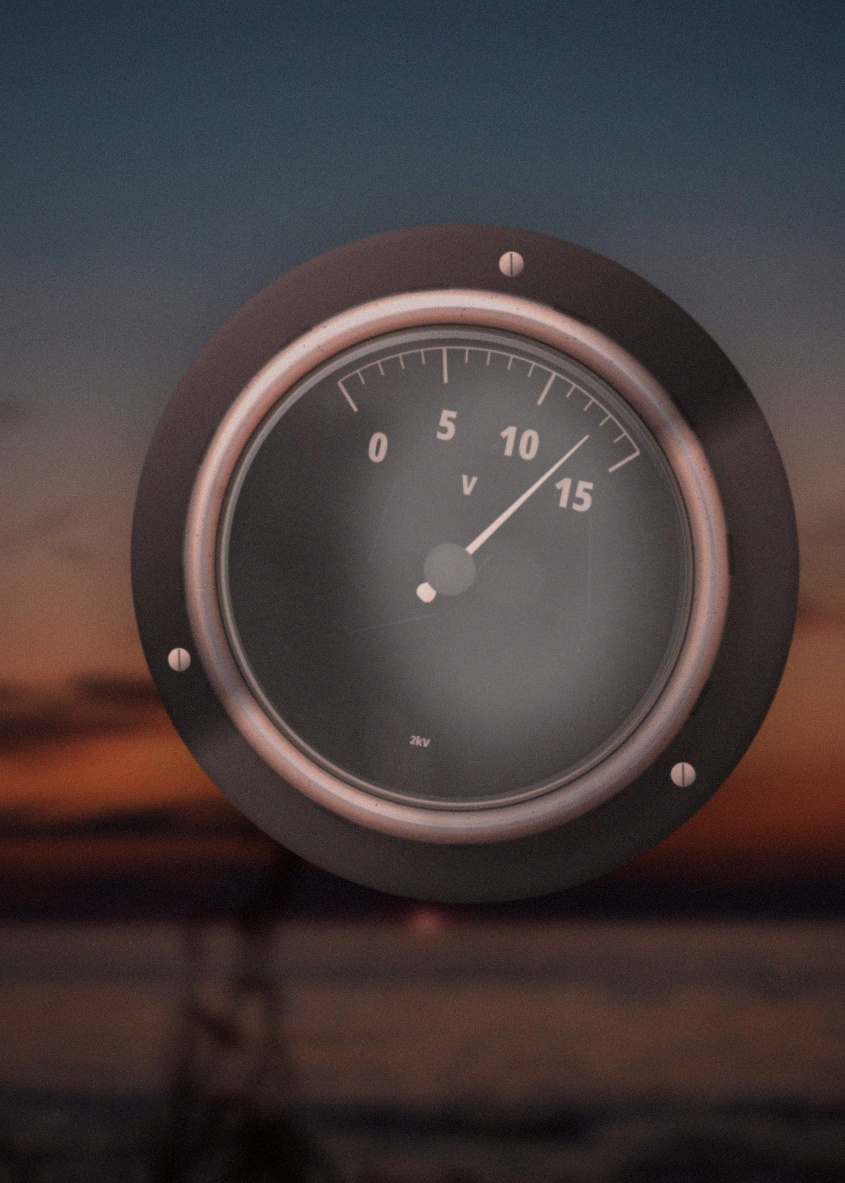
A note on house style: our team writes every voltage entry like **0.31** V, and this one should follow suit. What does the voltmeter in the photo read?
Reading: **13** V
